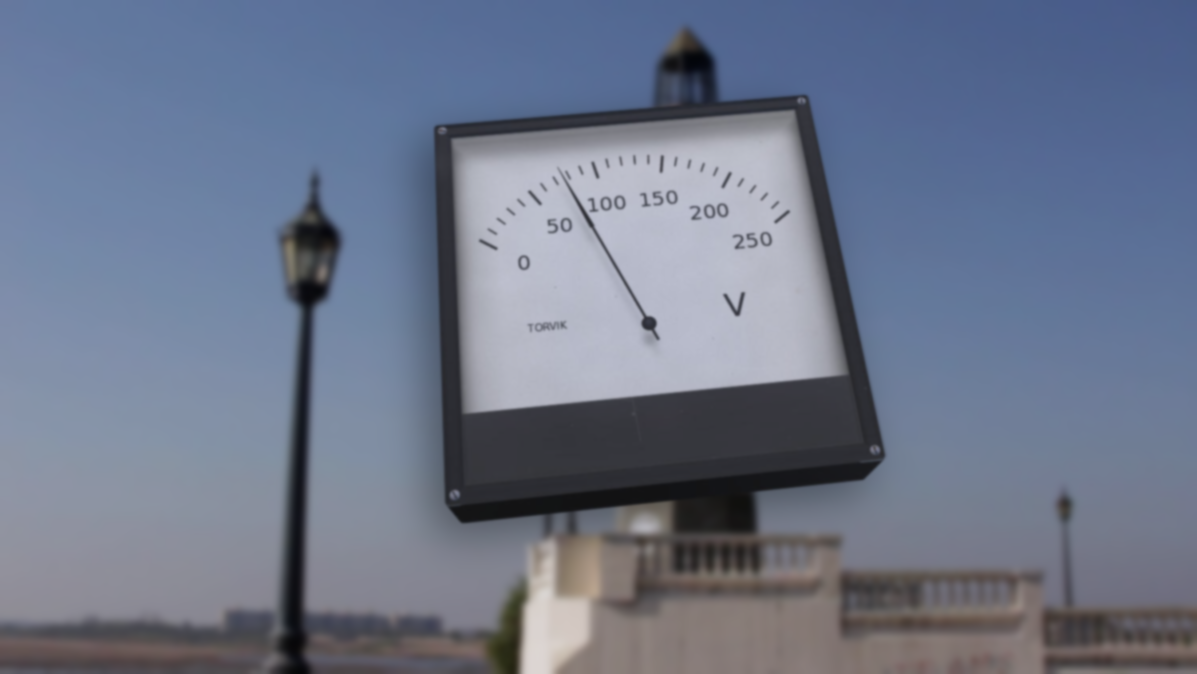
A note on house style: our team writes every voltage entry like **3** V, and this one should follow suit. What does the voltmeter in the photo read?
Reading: **75** V
